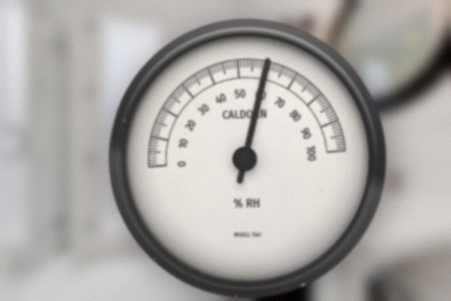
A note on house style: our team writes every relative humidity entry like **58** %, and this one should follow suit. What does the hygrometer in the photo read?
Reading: **60** %
